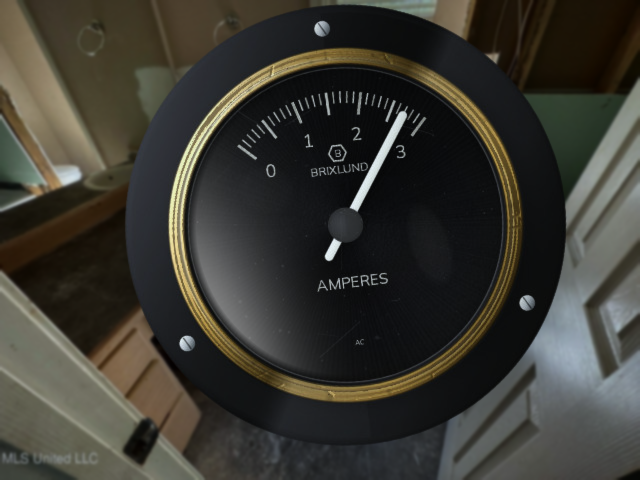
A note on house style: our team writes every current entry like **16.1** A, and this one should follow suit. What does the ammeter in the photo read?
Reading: **2.7** A
